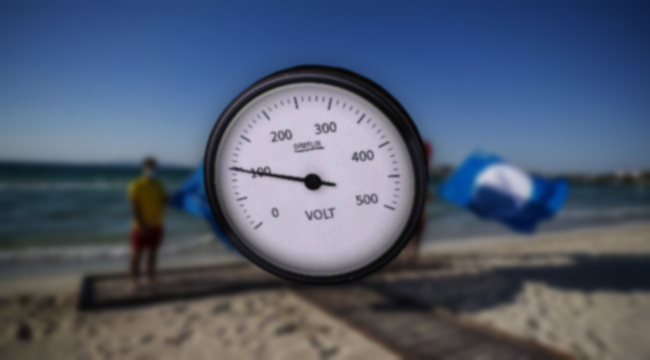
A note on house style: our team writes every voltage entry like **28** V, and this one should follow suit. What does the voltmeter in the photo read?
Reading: **100** V
